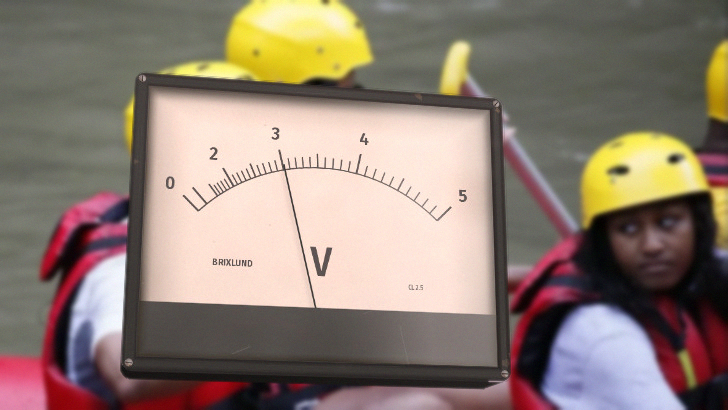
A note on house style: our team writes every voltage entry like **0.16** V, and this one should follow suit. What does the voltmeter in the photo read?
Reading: **3** V
